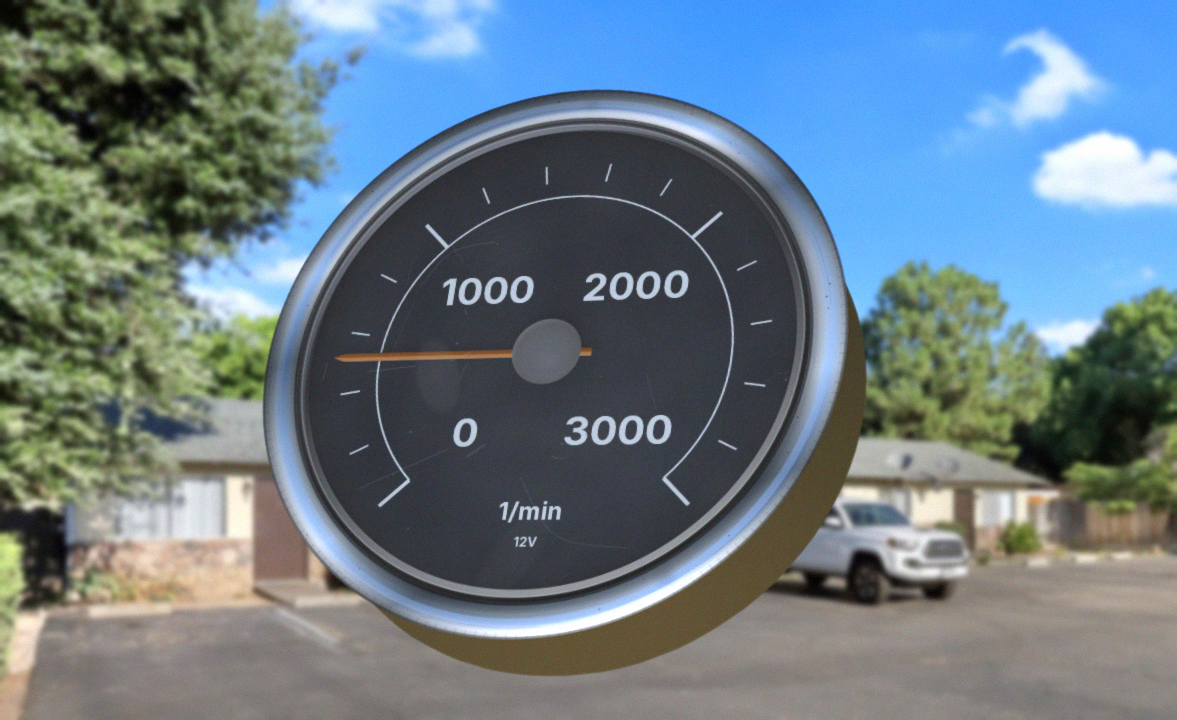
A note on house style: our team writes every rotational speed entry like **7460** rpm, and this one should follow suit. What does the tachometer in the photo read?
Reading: **500** rpm
